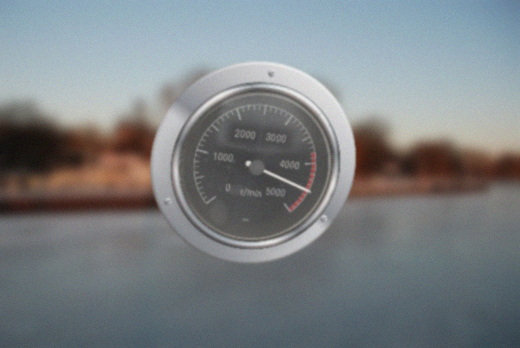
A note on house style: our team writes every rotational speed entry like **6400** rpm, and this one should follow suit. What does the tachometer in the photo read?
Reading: **4500** rpm
